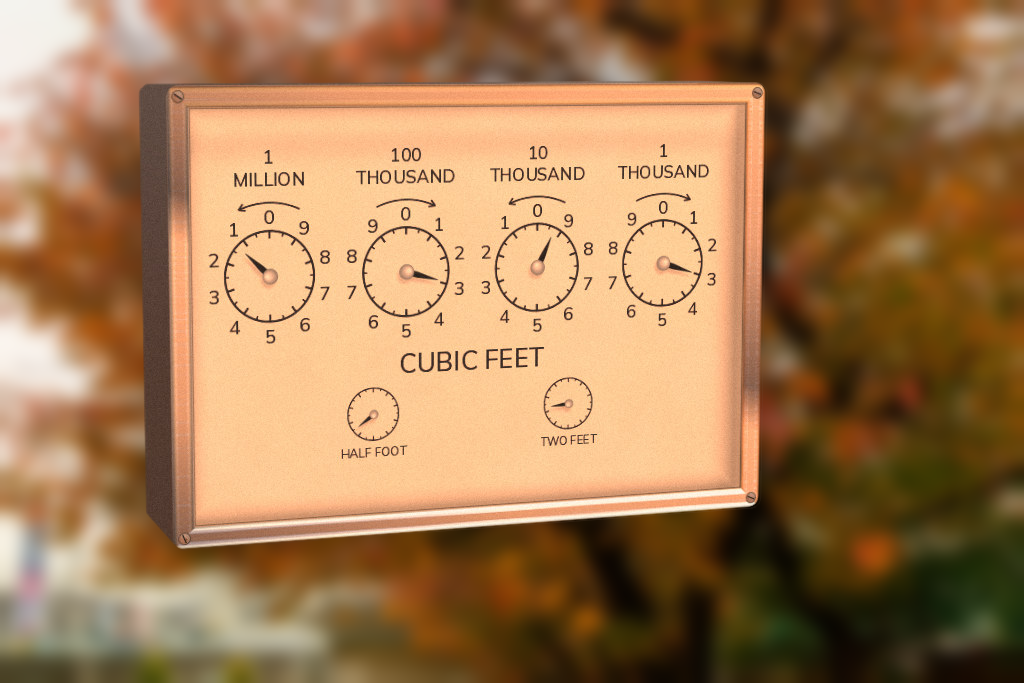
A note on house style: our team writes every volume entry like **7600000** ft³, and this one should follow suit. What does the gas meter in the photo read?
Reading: **129300** ft³
